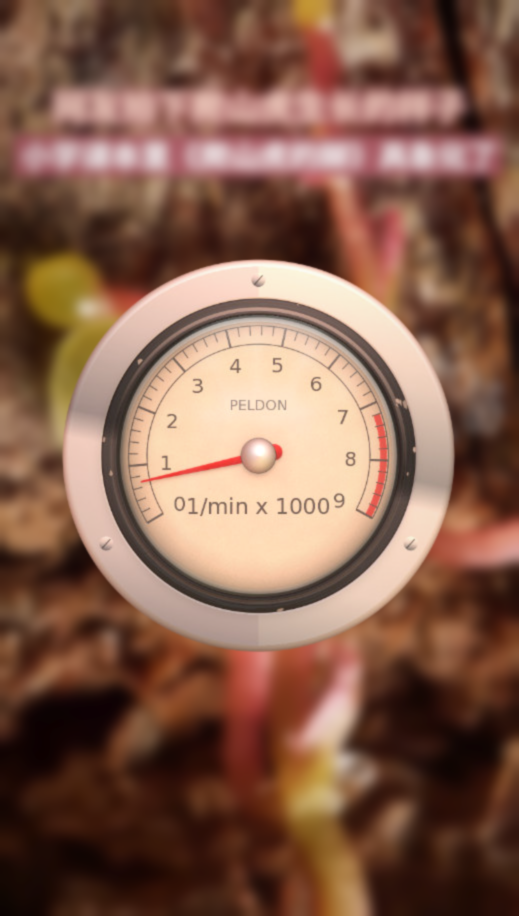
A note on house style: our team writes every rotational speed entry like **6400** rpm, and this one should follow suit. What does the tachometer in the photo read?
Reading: **700** rpm
